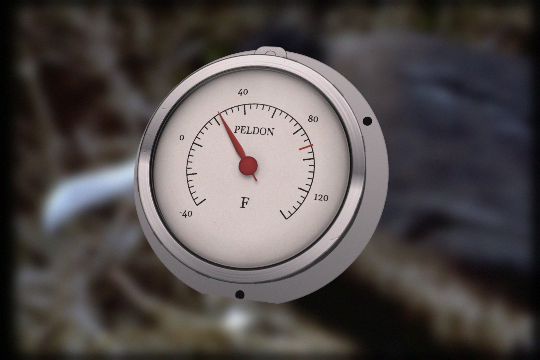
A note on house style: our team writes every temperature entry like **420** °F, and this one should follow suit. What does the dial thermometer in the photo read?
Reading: **24** °F
